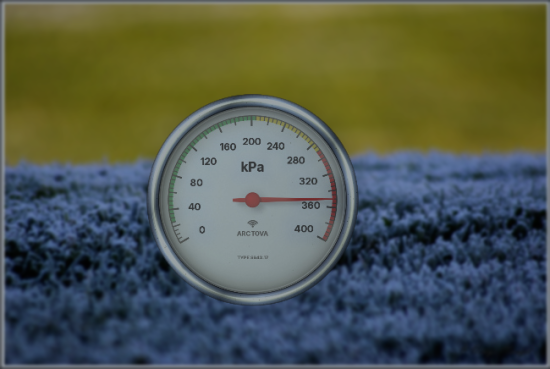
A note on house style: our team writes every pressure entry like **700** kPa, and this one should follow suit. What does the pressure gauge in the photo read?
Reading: **350** kPa
